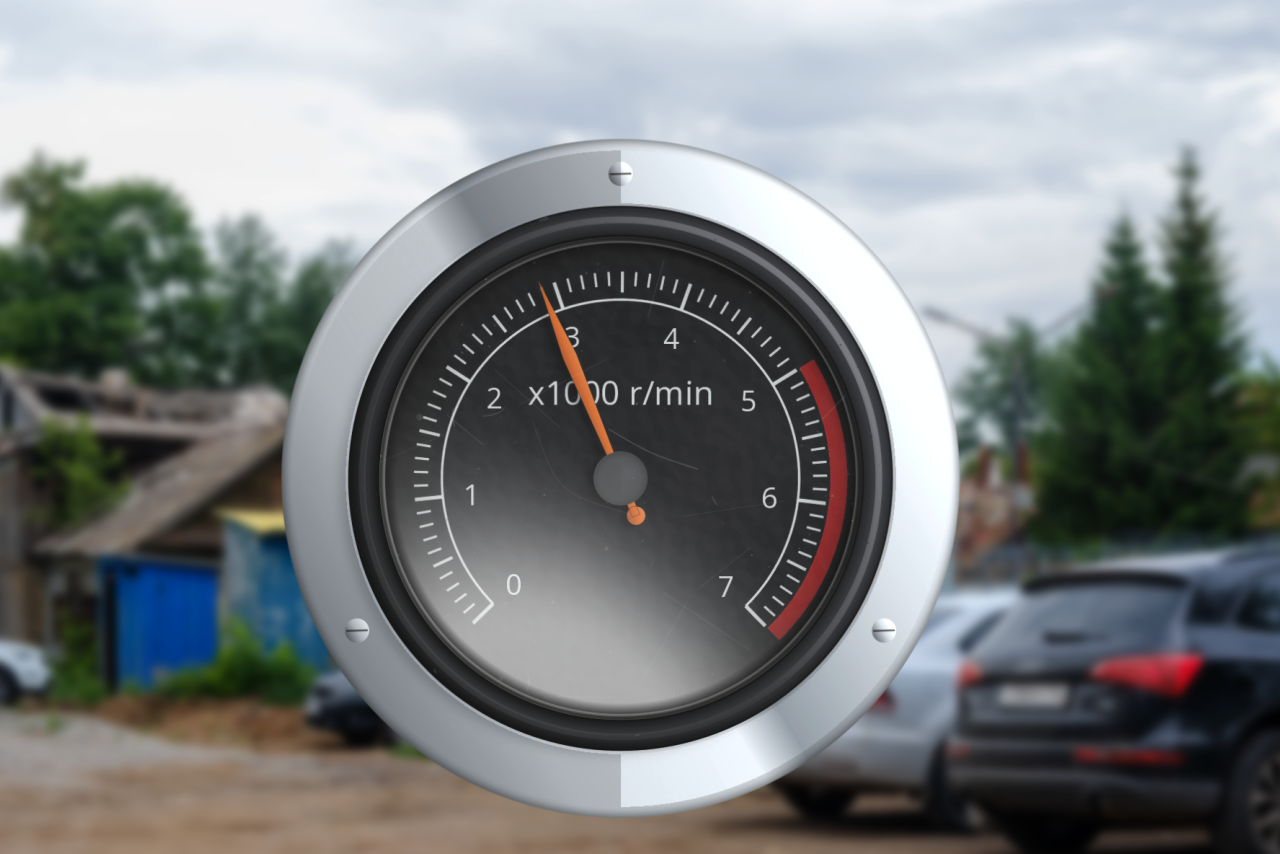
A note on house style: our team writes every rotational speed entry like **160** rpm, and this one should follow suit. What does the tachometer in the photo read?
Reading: **2900** rpm
